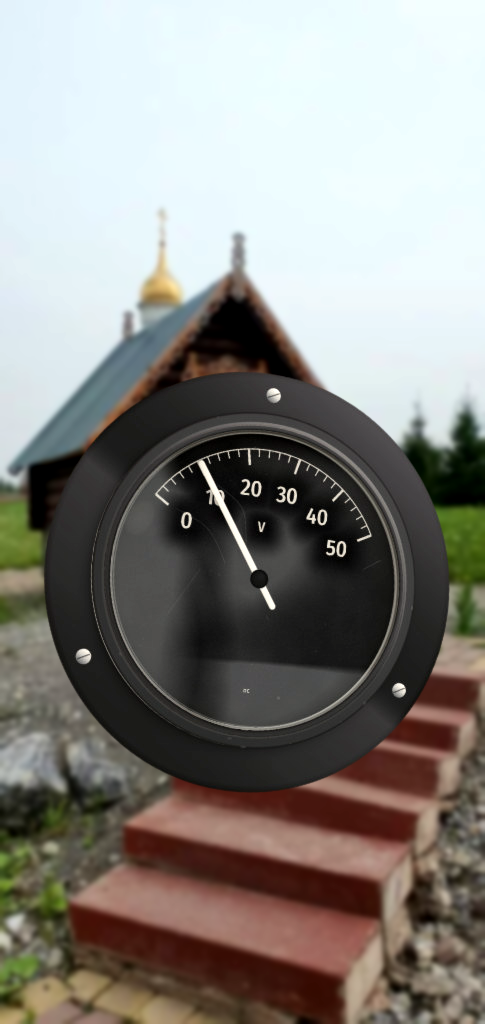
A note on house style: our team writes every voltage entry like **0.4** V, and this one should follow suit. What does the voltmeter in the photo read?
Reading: **10** V
